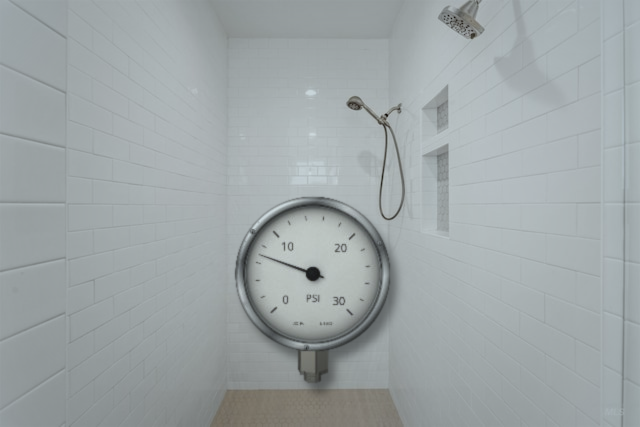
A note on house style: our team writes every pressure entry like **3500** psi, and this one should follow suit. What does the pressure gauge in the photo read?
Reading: **7** psi
